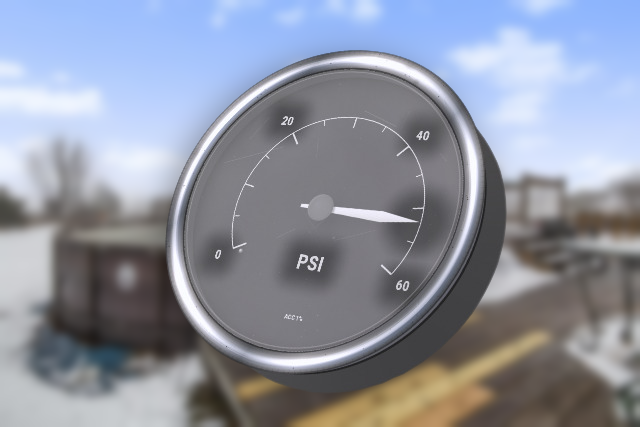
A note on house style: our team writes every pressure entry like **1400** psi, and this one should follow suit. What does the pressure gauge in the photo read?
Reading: **52.5** psi
